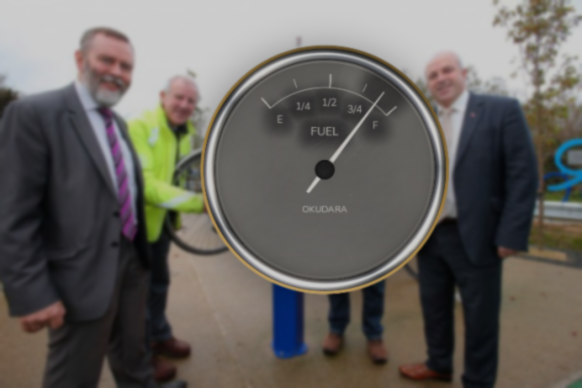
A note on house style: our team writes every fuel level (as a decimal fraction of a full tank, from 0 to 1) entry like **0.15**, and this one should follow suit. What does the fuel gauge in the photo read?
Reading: **0.875**
